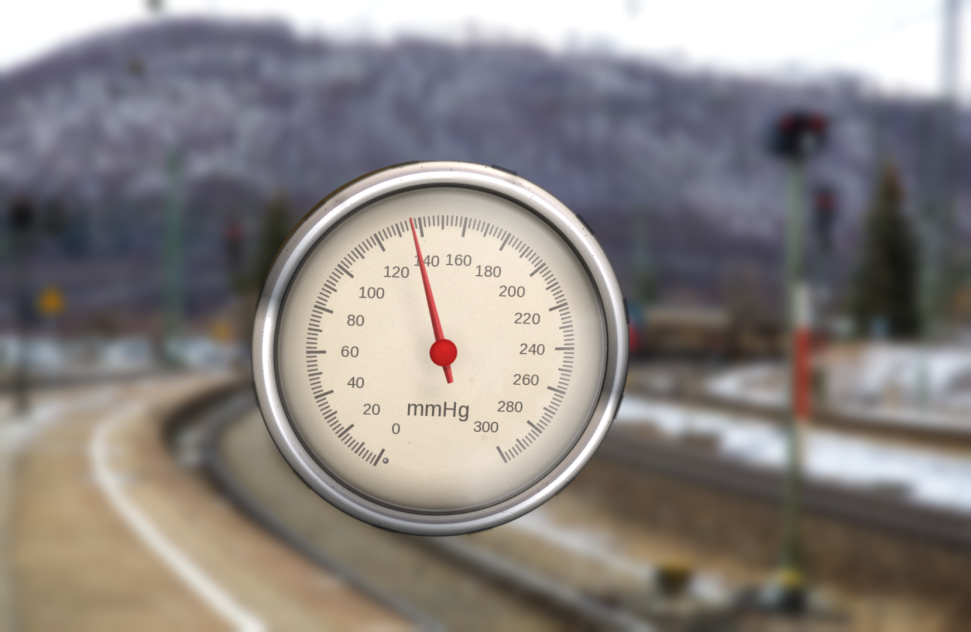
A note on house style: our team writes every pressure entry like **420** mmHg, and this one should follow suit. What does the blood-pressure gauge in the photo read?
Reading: **136** mmHg
